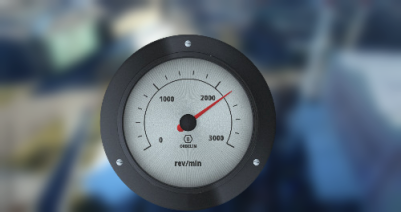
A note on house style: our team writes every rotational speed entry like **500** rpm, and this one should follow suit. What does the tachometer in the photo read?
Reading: **2200** rpm
